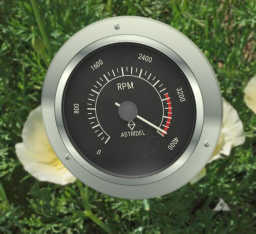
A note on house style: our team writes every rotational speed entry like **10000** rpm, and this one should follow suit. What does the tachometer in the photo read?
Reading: **3900** rpm
